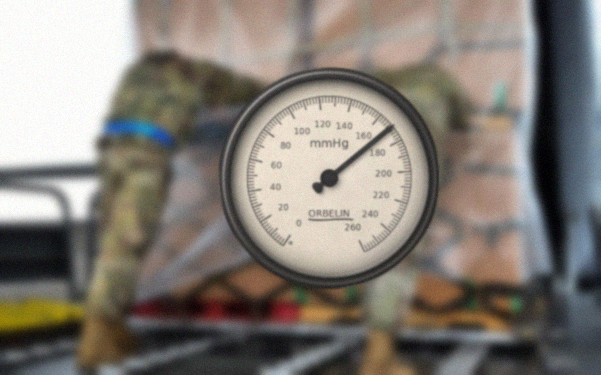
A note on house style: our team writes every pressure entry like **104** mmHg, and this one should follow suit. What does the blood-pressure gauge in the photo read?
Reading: **170** mmHg
